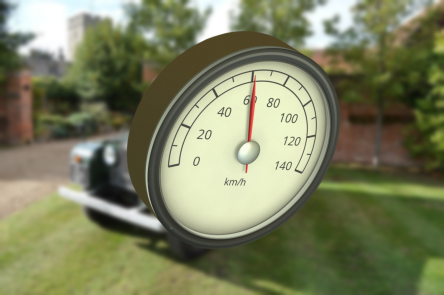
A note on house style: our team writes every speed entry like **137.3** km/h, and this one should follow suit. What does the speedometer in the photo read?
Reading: **60** km/h
